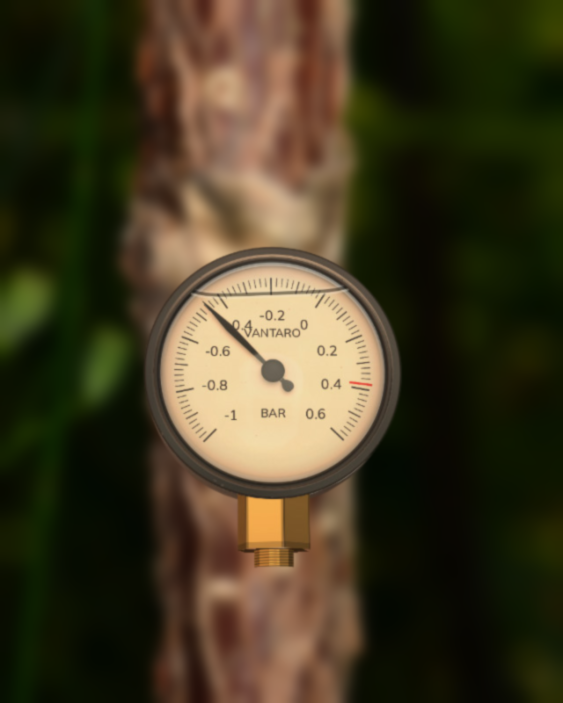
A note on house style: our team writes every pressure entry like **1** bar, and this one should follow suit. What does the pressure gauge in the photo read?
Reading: **-0.46** bar
